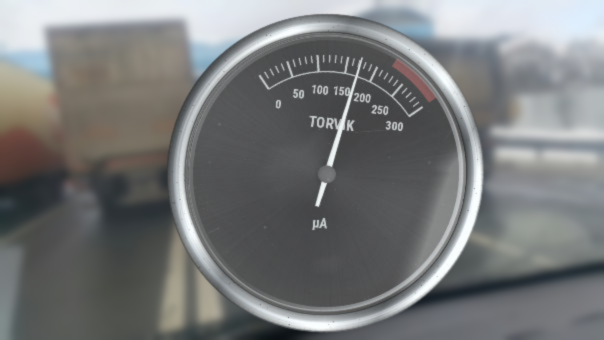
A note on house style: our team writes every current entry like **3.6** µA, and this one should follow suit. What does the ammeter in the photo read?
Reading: **170** µA
